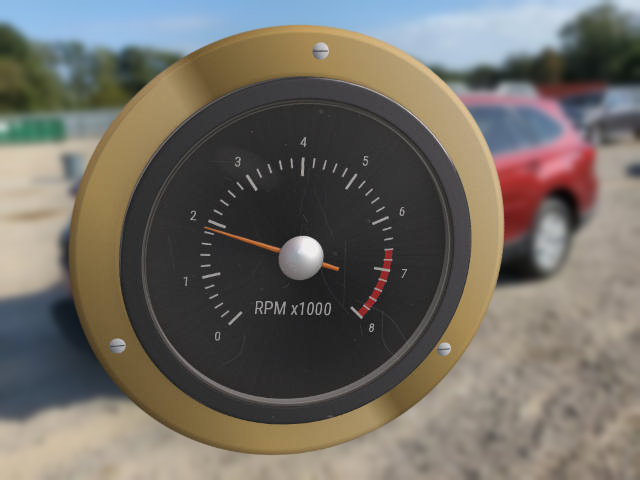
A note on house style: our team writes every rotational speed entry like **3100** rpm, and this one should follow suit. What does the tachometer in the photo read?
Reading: **1900** rpm
